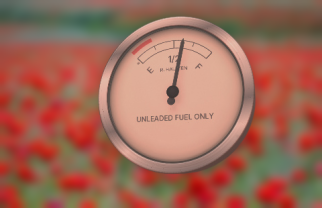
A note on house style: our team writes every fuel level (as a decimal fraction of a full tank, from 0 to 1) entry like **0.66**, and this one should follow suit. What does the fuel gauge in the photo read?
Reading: **0.625**
